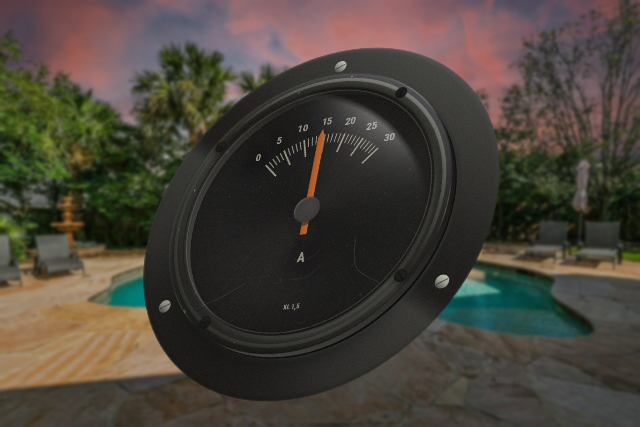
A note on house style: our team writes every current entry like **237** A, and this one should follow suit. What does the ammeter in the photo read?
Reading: **15** A
